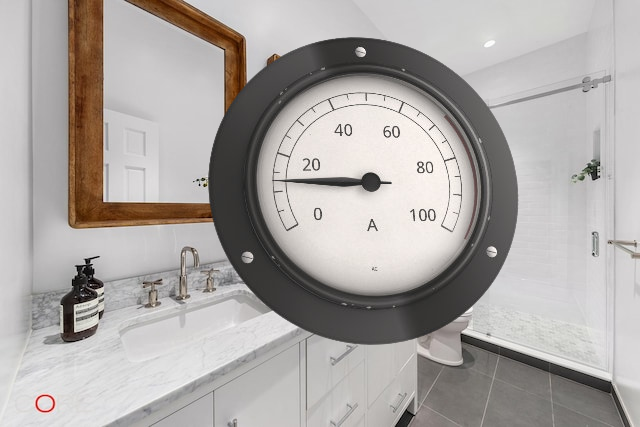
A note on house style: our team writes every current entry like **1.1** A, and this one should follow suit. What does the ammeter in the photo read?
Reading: **12.5** A
